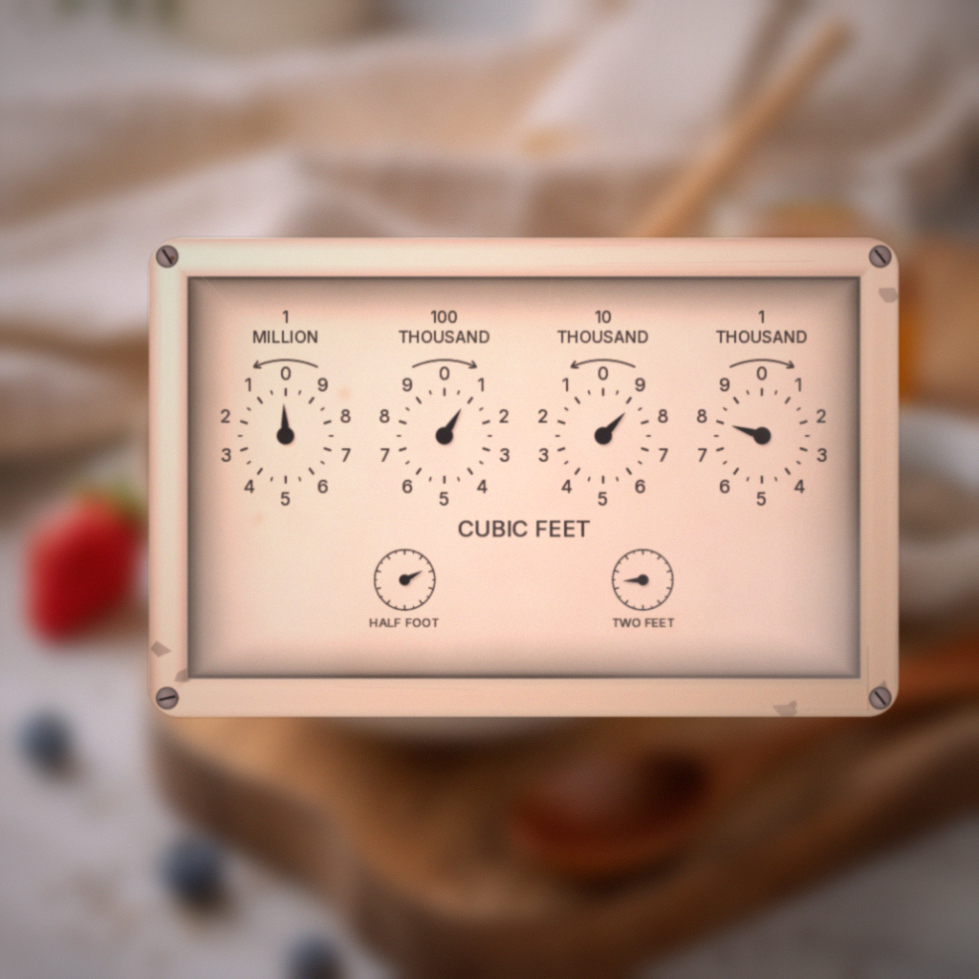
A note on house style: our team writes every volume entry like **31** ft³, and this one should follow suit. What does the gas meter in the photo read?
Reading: **8800** ft³
